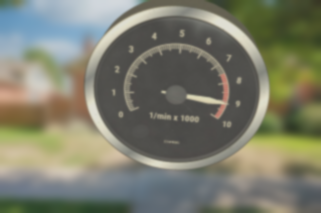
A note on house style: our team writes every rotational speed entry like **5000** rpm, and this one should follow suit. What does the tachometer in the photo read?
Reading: **9000** rpm
